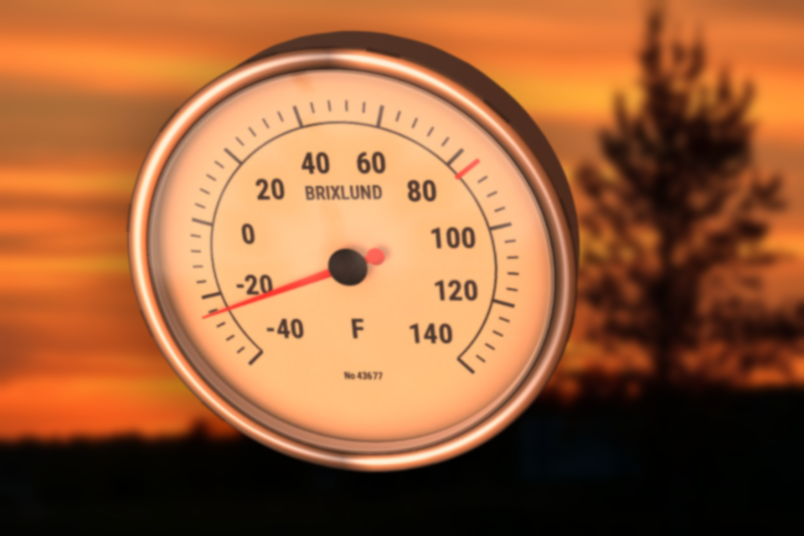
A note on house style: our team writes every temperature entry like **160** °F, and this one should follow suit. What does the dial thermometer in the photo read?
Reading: **-24** °F
